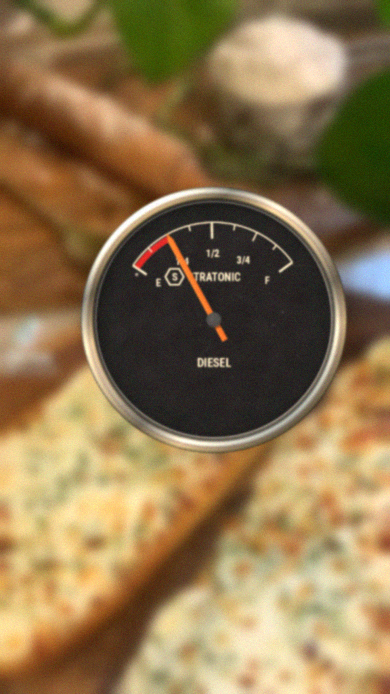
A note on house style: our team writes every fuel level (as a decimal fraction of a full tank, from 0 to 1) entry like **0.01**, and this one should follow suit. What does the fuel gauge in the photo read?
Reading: **0.25**
